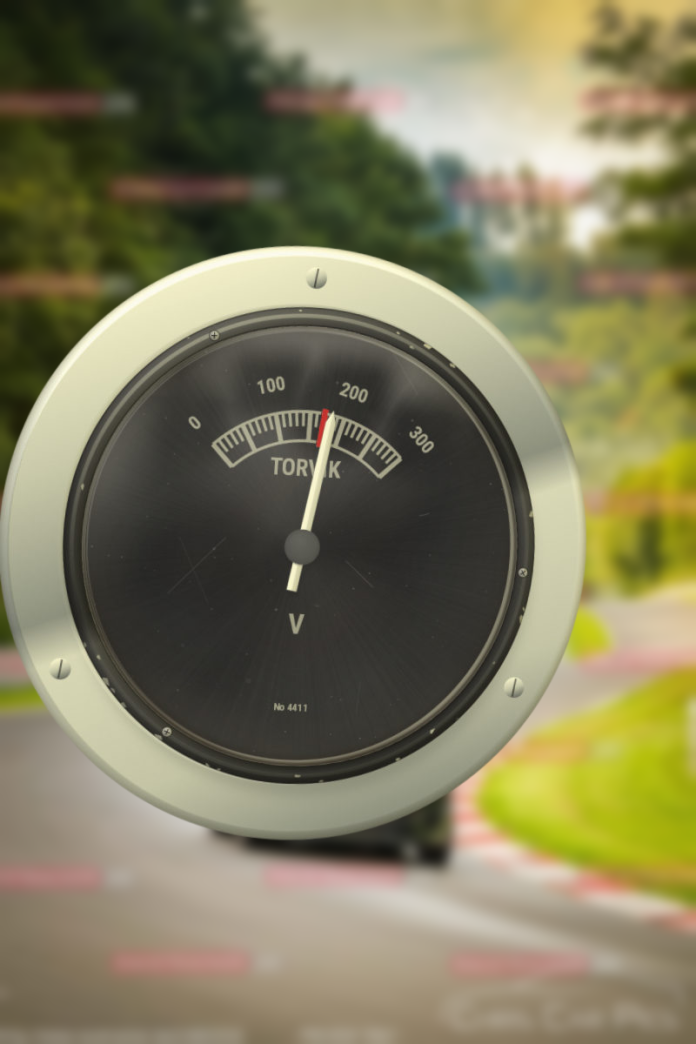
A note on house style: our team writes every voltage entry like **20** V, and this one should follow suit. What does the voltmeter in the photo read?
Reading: **180** V
